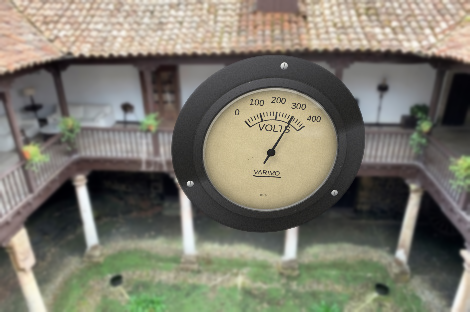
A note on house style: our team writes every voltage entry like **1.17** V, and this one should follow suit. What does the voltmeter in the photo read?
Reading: **300** V
